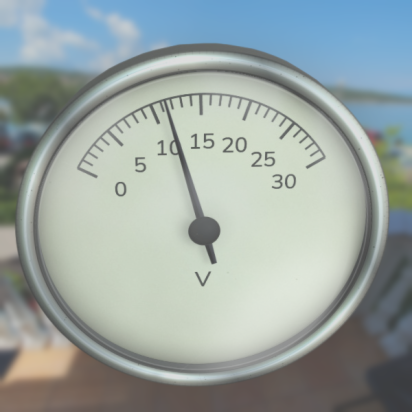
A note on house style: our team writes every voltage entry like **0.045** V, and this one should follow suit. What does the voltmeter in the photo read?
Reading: **11.5** V
